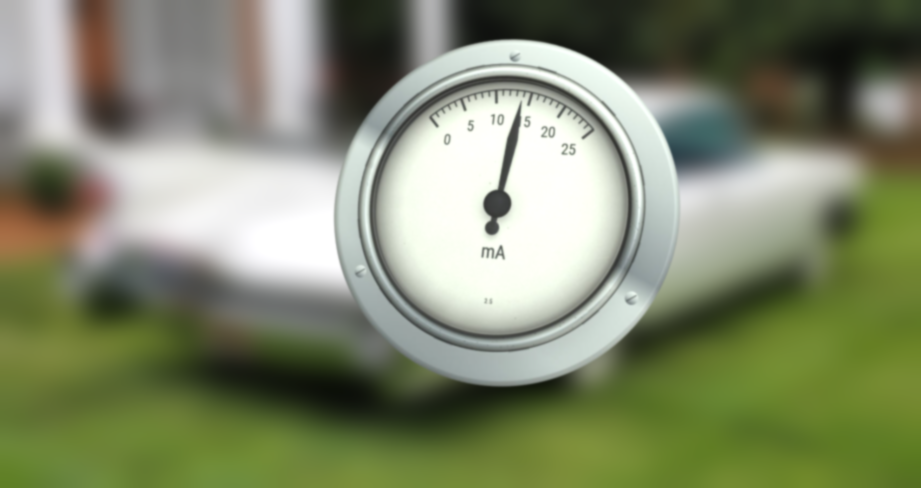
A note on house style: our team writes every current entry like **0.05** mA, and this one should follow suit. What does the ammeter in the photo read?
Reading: **14** mA
